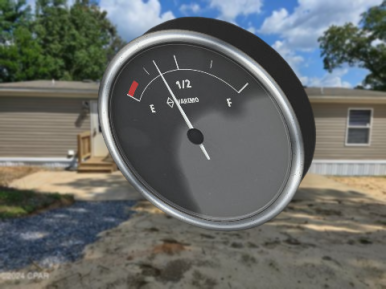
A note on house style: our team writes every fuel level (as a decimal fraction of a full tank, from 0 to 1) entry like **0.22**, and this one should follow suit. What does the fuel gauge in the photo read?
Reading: **0.375**
